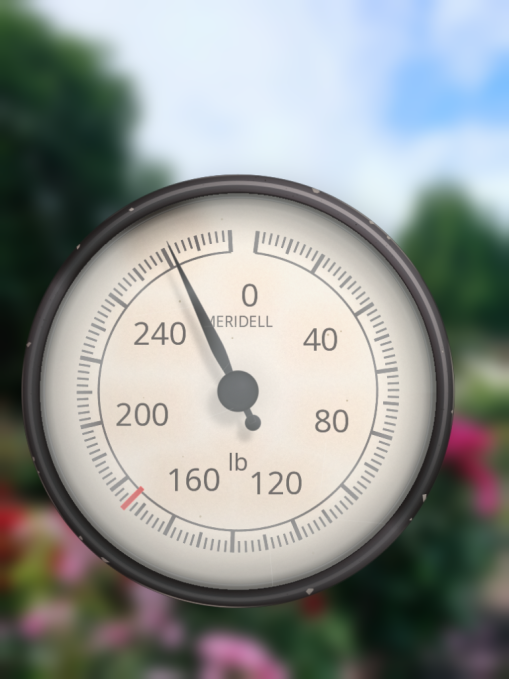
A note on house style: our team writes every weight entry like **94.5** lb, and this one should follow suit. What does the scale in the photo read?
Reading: **262** lb
